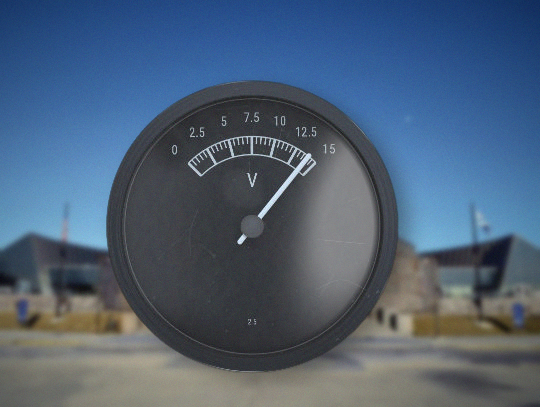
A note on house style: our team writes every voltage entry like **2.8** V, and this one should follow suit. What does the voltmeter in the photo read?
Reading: **14** V
